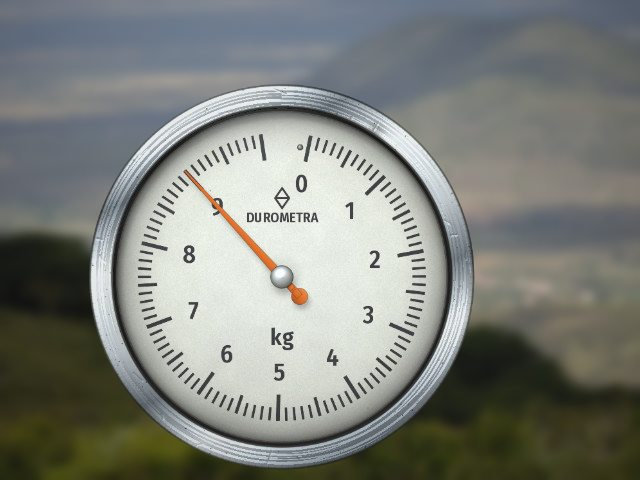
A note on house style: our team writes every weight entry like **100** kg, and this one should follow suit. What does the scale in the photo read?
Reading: **9** kg
